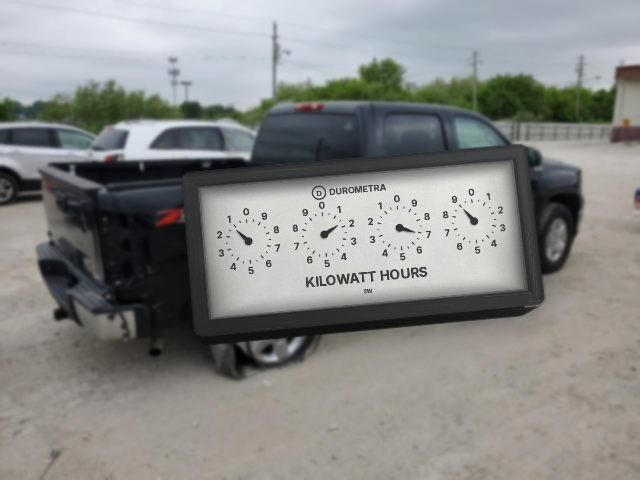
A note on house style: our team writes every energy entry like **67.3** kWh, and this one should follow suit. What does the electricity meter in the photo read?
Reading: **1169** kWh
